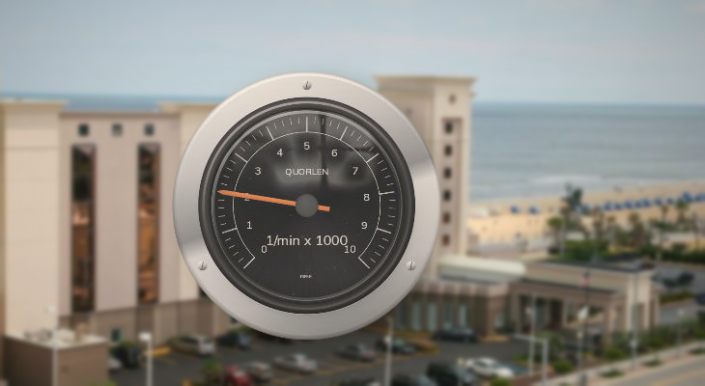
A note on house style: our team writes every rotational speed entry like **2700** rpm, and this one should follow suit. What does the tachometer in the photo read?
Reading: **2000** rpm
